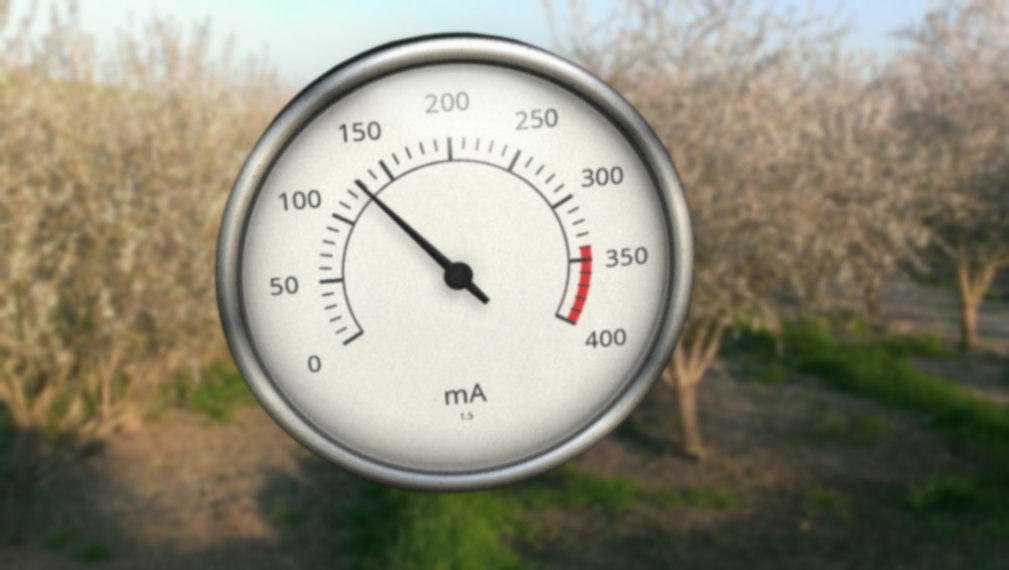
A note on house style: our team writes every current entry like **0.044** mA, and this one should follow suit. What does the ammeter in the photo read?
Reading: **130** mA
